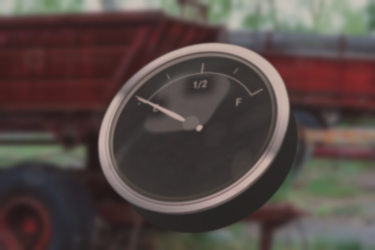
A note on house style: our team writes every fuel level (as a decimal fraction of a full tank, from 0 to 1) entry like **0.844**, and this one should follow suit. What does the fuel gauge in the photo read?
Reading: **0**
